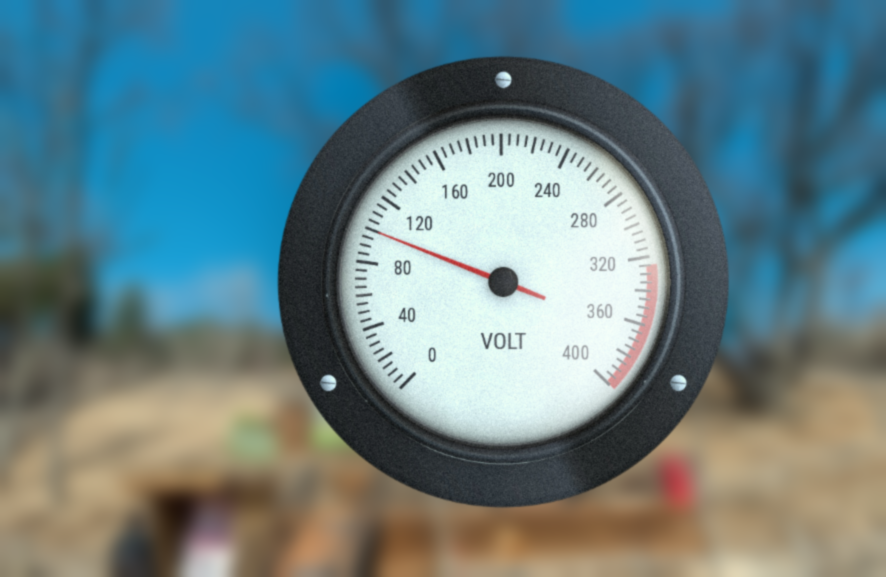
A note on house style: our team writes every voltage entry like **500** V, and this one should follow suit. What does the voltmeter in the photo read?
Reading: **100** V
